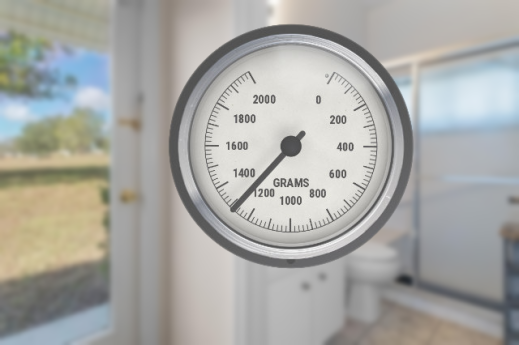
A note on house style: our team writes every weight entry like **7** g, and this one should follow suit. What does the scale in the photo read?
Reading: **1280** g
